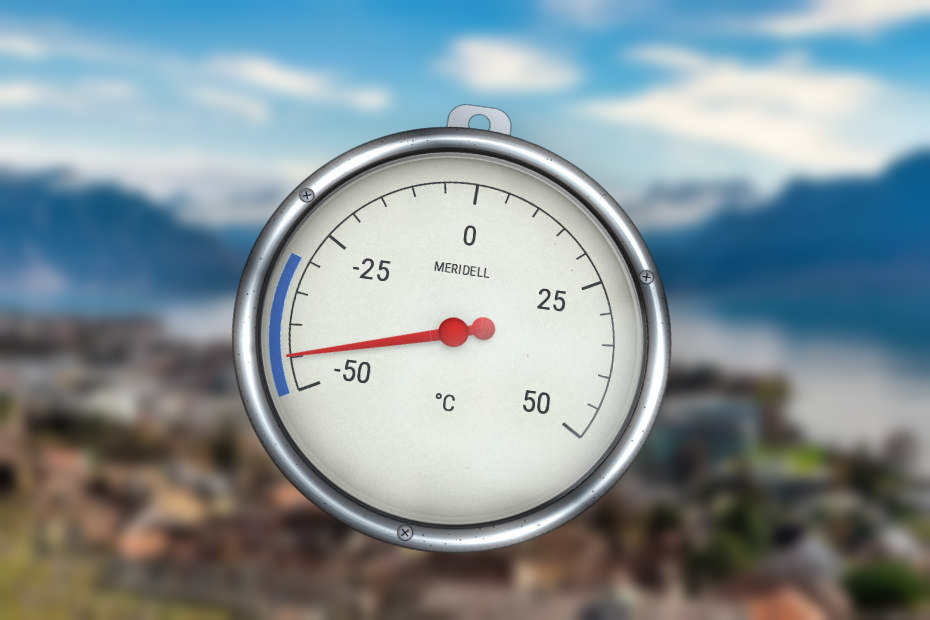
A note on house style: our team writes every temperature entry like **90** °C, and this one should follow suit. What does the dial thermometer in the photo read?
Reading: **-45** °C
